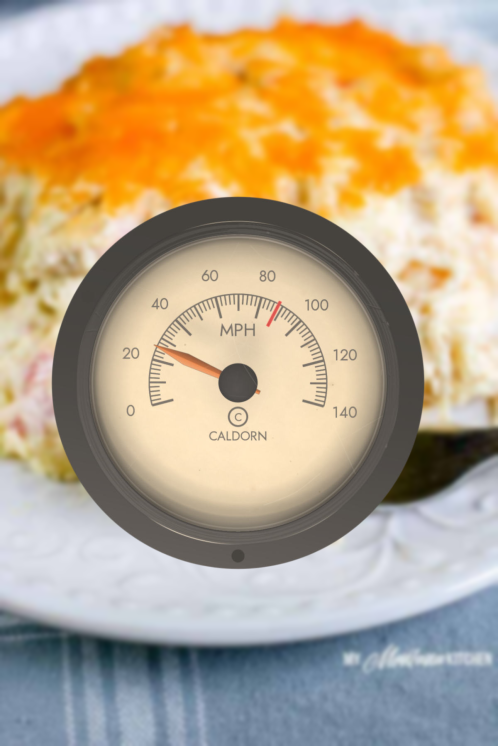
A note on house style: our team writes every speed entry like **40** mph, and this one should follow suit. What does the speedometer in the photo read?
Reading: **26** mph
